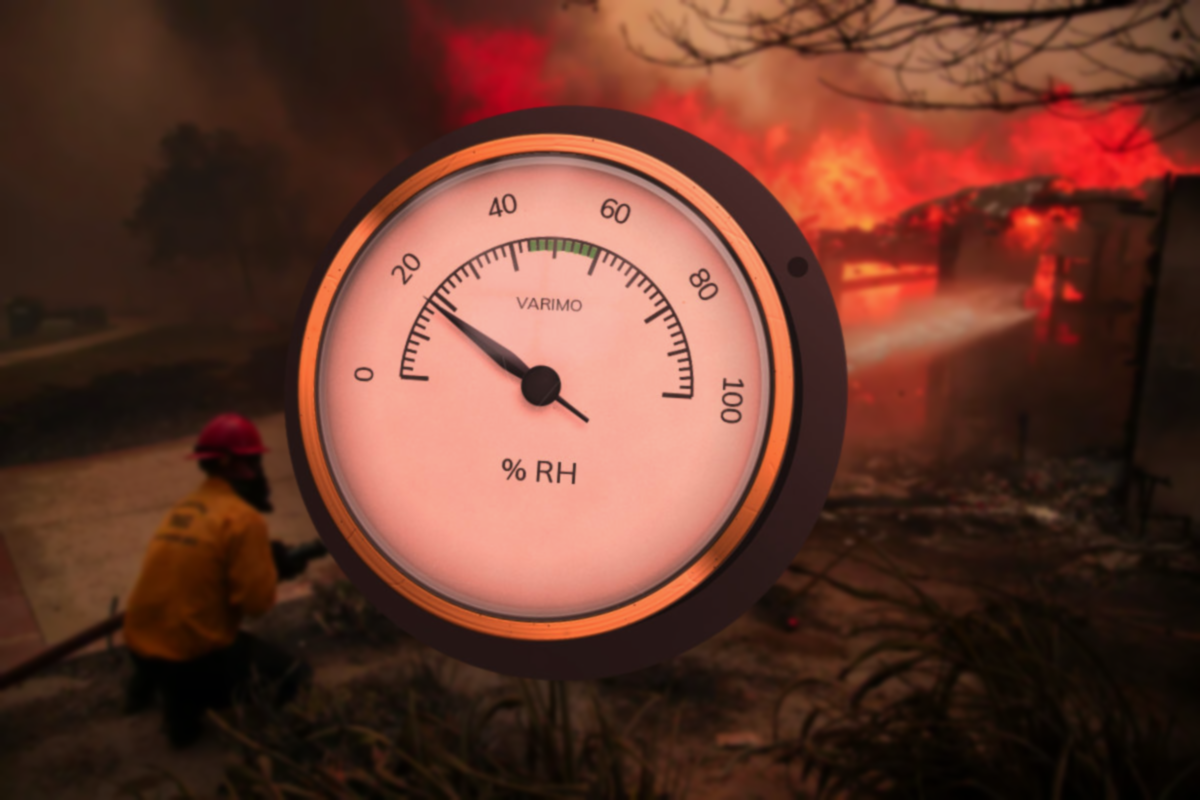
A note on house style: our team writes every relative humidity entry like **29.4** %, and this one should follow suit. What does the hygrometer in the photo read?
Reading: **18** %
